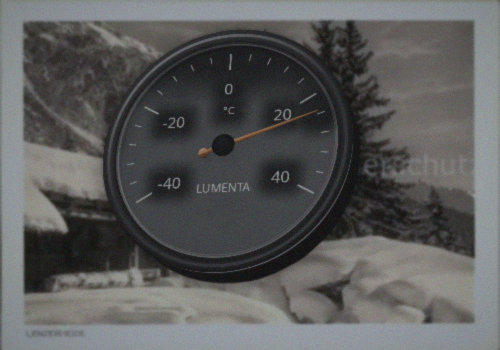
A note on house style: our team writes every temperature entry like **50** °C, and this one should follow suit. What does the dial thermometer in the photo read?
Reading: **24** °C
